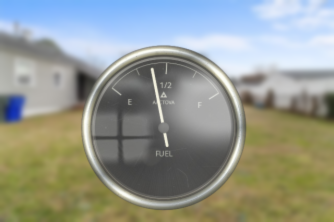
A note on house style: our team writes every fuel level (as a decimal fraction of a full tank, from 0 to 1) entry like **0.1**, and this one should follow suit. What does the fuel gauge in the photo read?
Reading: **0.375**
